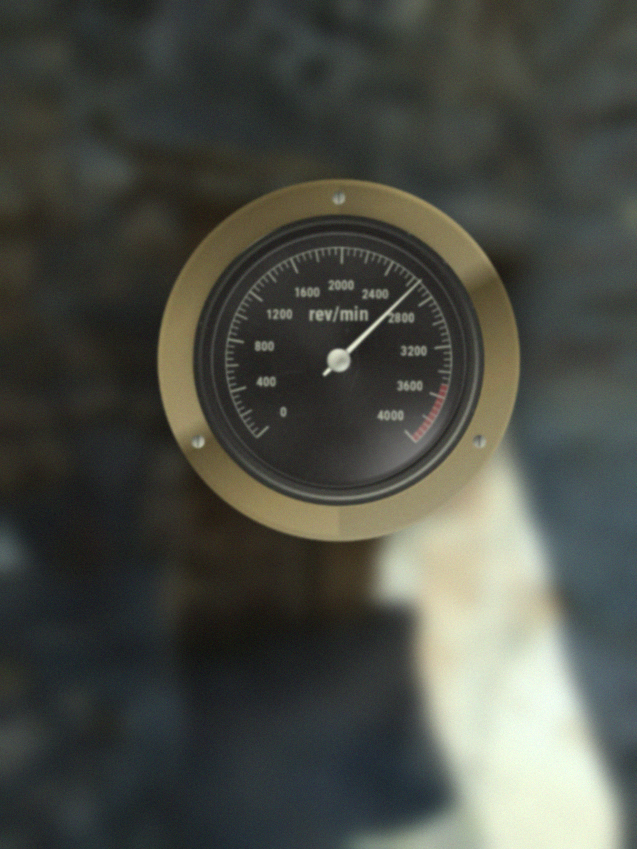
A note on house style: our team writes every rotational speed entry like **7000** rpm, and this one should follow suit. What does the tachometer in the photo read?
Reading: **2650** rpm
